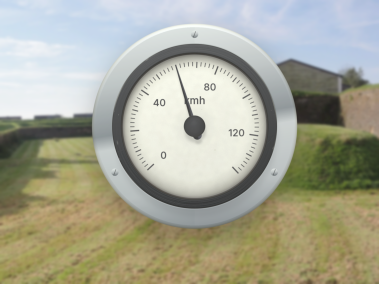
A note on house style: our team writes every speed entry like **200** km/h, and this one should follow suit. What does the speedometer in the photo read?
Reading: **60** km/h
